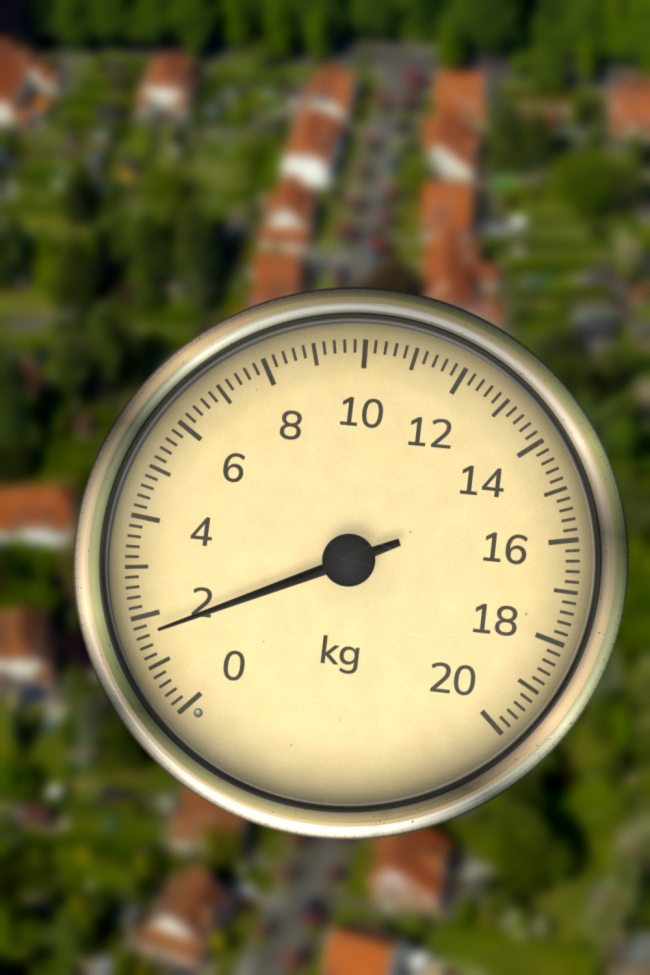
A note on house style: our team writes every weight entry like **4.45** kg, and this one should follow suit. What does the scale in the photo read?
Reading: **1.6** kg
